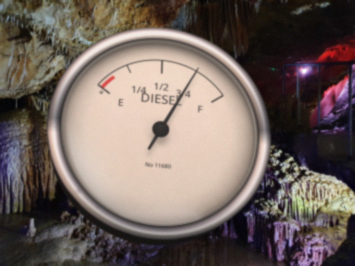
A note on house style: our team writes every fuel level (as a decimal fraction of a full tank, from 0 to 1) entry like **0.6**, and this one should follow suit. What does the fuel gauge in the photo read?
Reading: **0.75**
